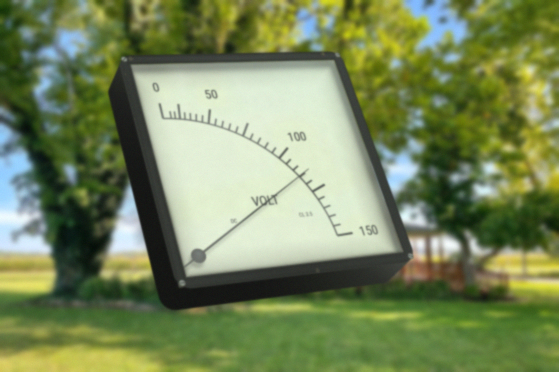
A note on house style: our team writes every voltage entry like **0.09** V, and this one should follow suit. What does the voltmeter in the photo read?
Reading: **115** V
